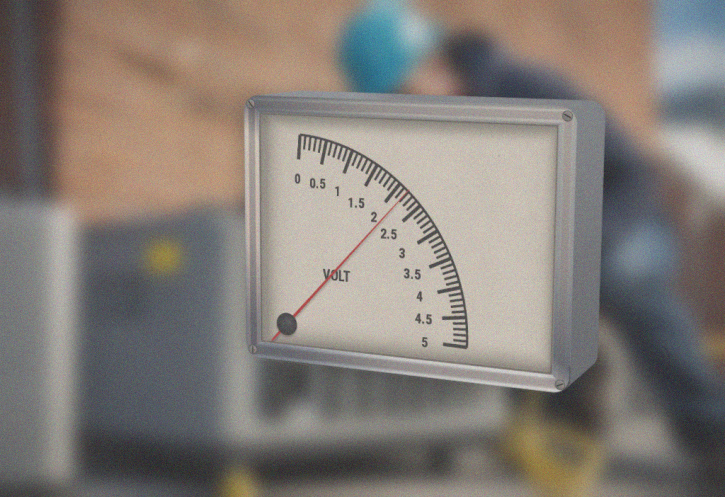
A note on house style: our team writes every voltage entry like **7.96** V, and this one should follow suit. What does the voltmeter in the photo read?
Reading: **2.2** V
